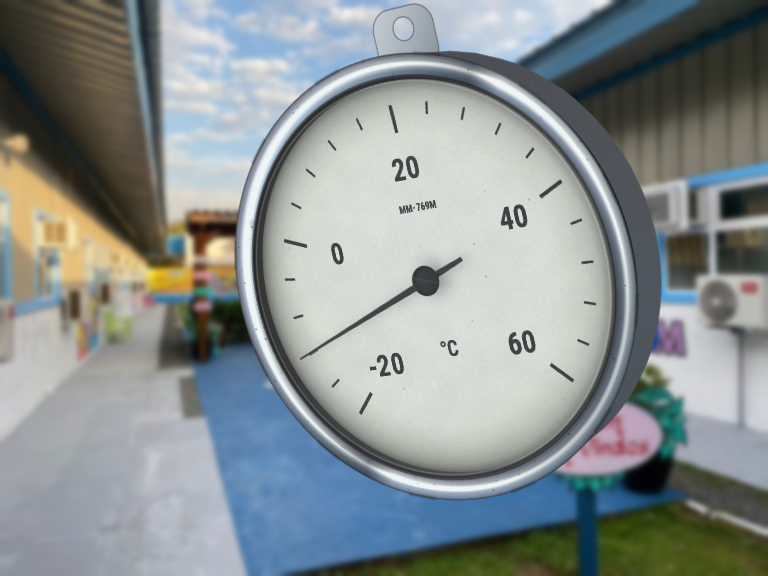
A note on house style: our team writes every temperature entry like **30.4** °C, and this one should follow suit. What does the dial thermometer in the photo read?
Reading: **-12** °C
